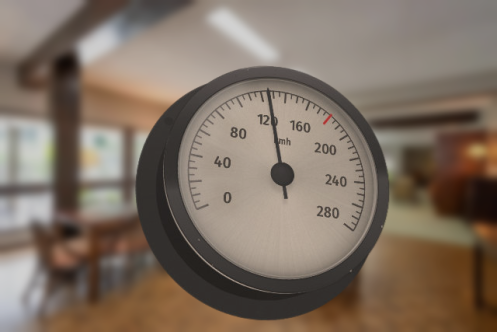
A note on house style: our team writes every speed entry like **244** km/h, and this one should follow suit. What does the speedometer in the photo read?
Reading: **125** km/h
